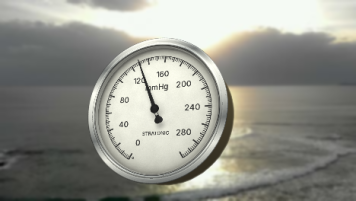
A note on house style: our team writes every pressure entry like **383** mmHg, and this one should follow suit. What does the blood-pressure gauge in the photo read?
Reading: **130** mmHg
